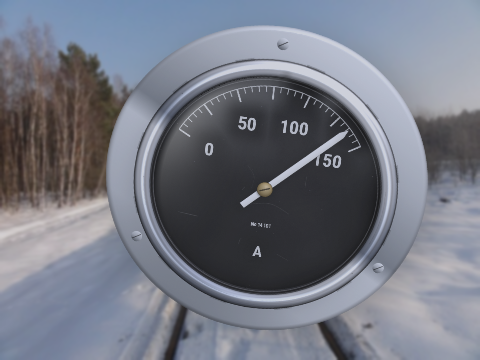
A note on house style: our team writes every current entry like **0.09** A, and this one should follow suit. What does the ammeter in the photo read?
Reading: **135** A
